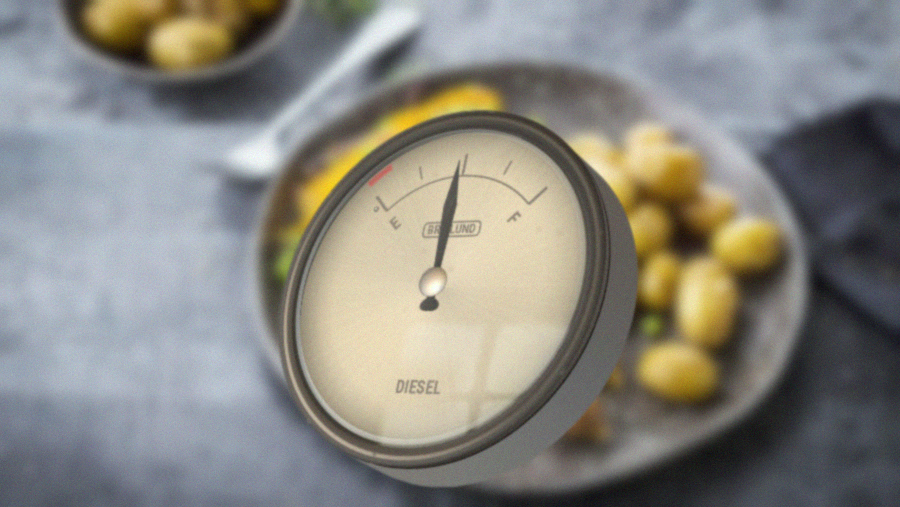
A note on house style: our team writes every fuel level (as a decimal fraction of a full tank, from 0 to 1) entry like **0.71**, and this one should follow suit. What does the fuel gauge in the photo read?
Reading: **0.5**
